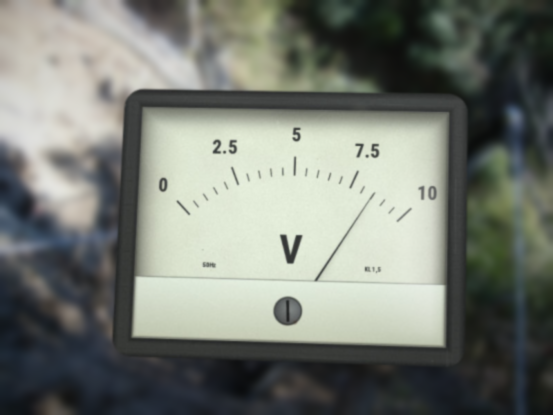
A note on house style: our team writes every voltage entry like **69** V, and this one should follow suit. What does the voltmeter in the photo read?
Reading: **8.5** V
